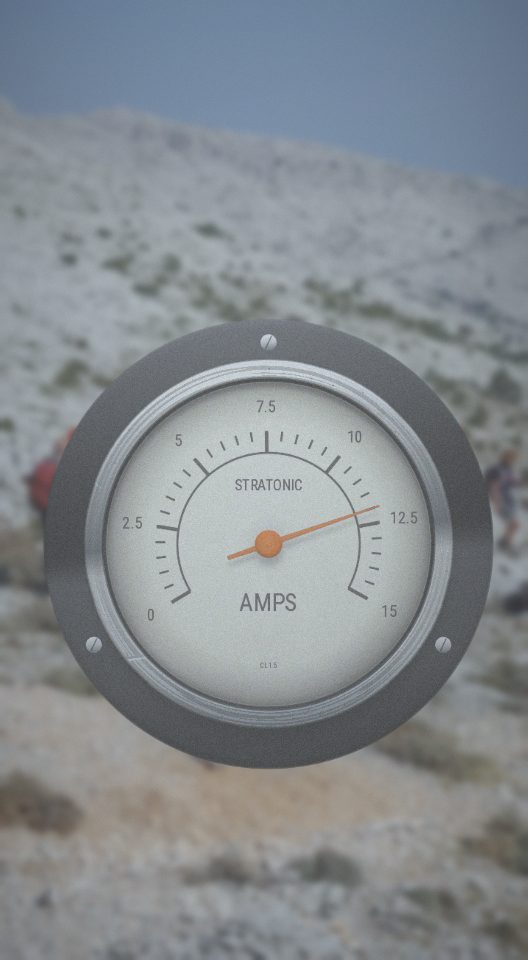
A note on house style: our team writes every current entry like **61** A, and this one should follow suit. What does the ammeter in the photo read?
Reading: **12** A
